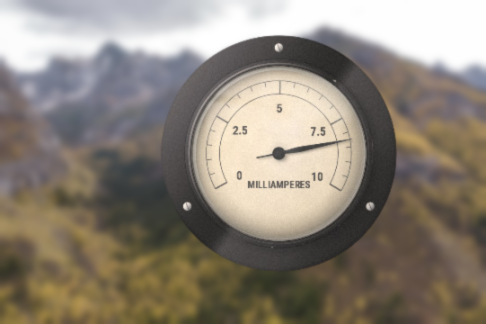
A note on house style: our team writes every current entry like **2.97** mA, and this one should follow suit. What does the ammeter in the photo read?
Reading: **8.25** mA
